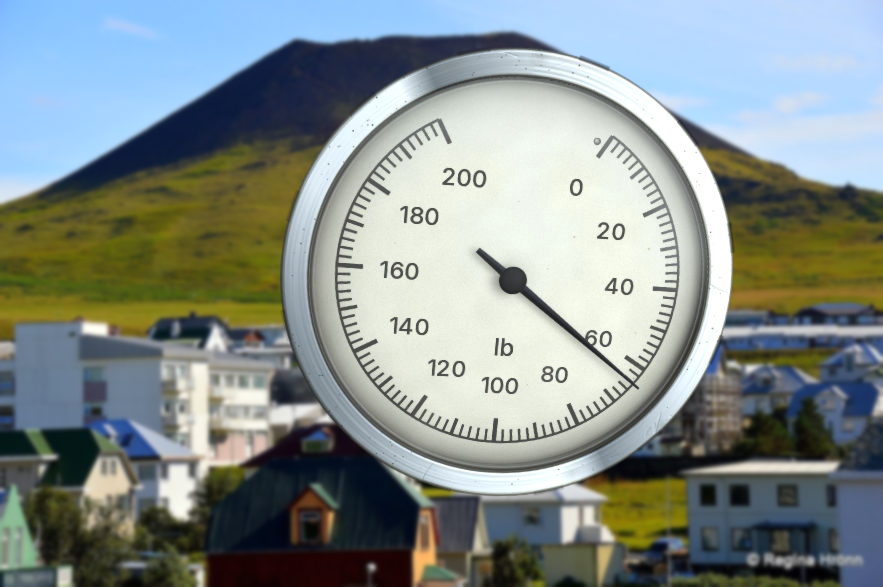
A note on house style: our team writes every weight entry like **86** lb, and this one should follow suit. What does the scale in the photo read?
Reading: **64** lb
